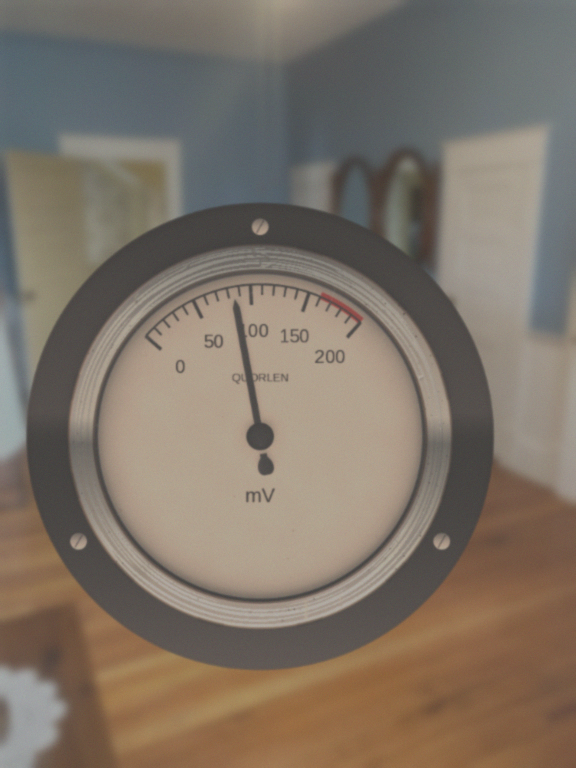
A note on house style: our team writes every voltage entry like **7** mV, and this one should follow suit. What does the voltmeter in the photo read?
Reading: **85** mV
